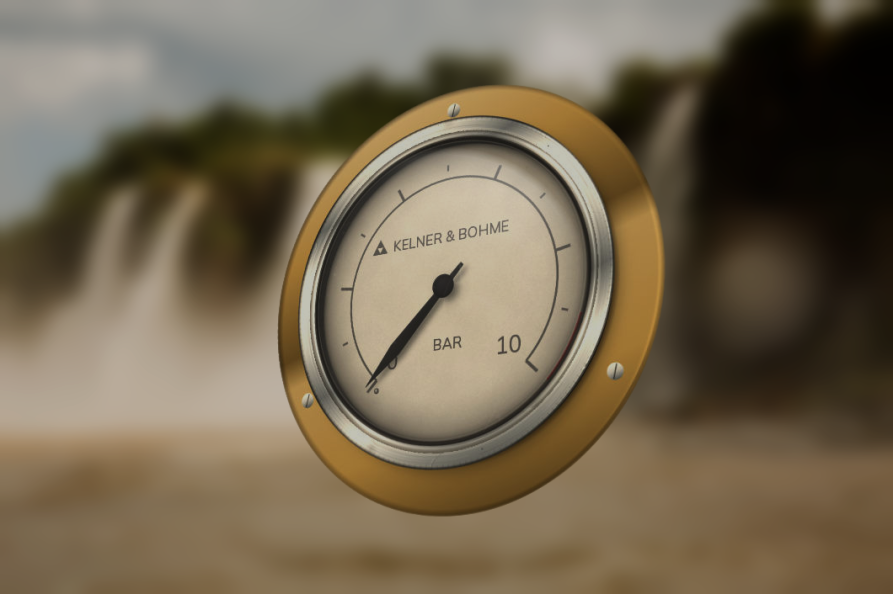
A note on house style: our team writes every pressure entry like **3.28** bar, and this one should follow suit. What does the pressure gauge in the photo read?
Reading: **0** bar
